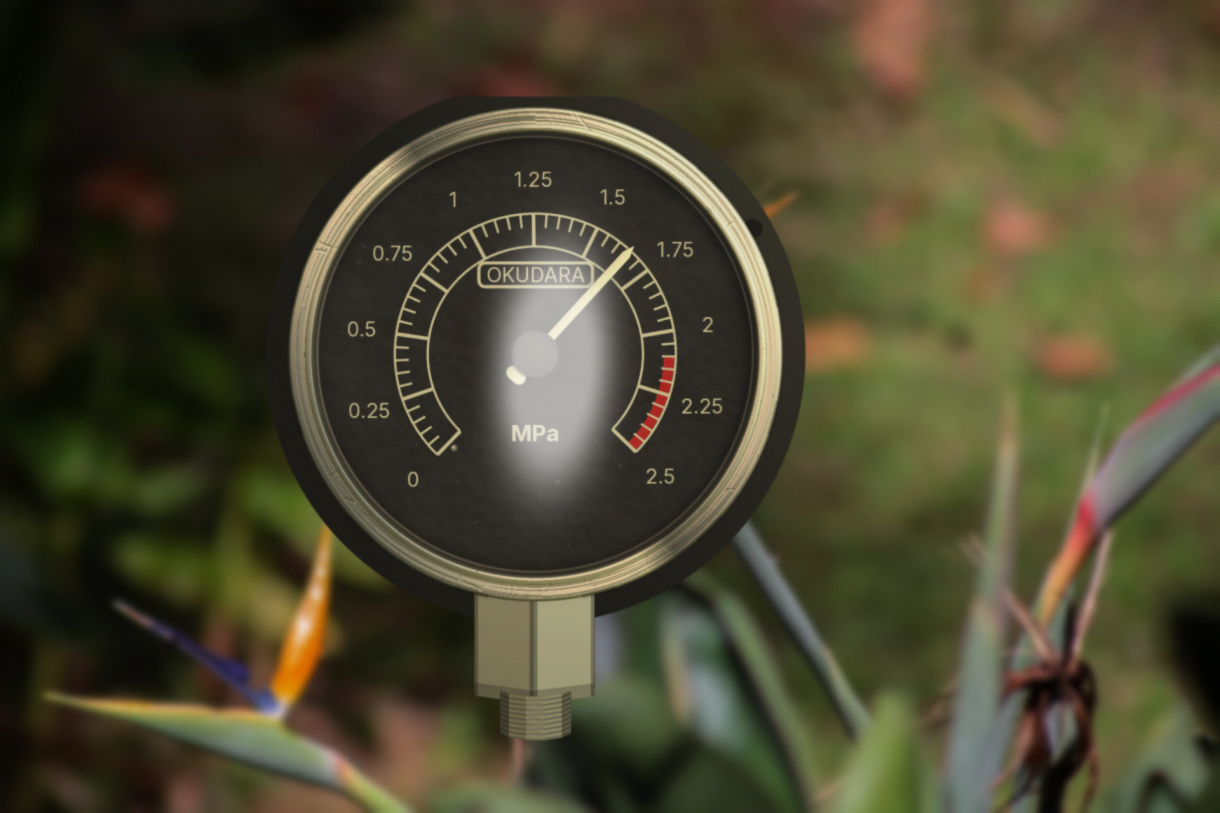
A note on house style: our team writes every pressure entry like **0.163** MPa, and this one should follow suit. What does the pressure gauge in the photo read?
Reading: **1.65** MPa
